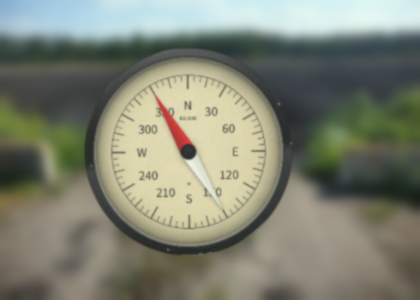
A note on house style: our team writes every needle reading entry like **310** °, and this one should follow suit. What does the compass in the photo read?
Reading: **330** °
